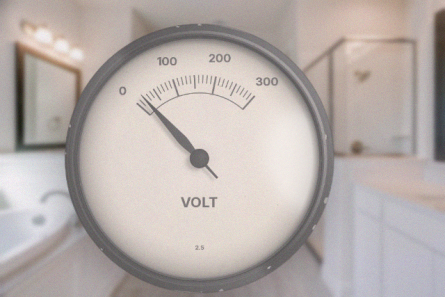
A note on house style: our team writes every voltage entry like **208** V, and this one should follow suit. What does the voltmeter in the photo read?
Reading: **20** V
